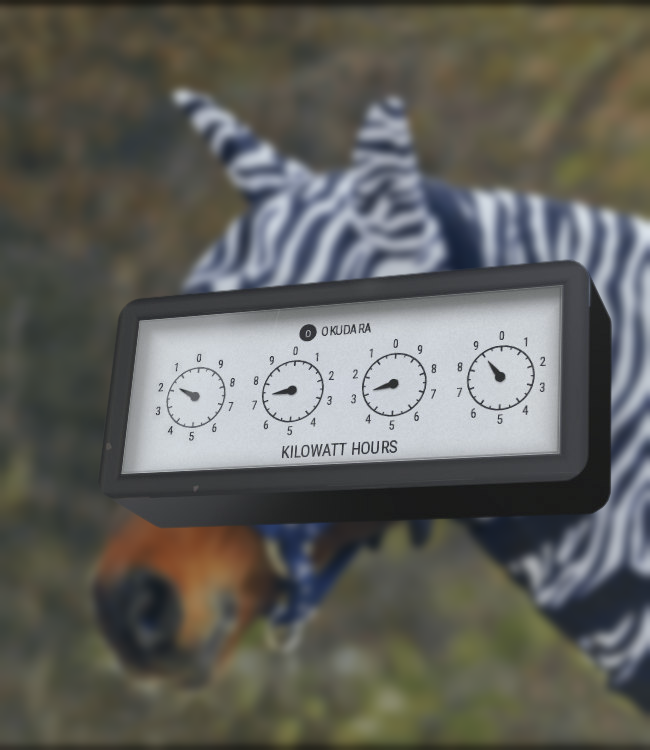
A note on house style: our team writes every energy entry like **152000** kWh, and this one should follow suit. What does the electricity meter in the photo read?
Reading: **1729** kWh
